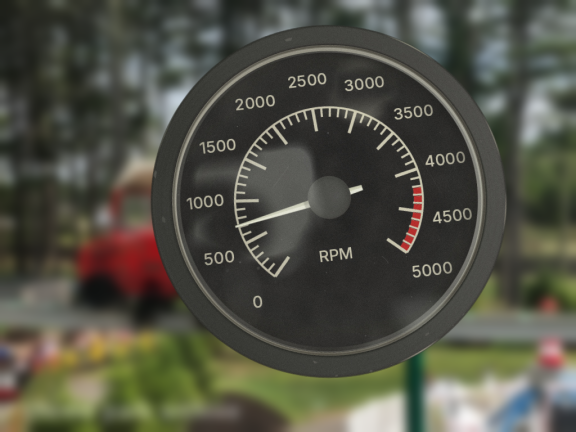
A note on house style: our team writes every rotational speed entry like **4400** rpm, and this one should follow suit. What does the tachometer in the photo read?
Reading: **700** rpm
